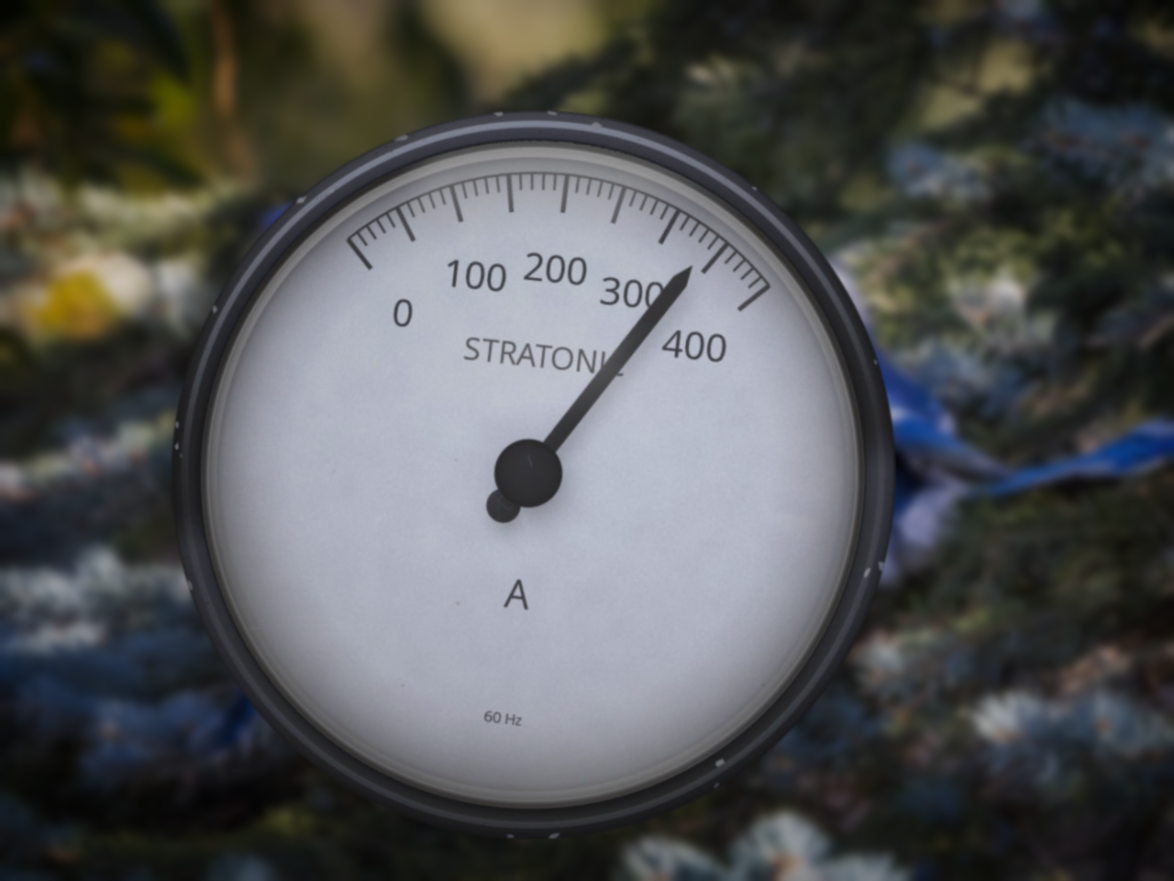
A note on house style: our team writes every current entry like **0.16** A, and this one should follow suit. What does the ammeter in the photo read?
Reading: **340** A
